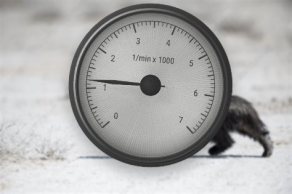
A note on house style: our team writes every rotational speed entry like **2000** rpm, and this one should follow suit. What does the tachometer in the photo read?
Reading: **1200** rpm
